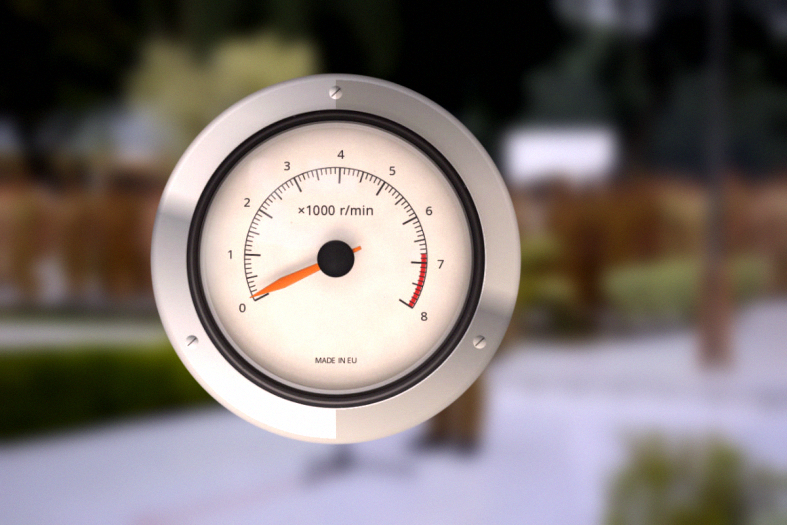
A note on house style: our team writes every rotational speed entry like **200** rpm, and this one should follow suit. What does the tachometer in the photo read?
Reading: **100** rpm
